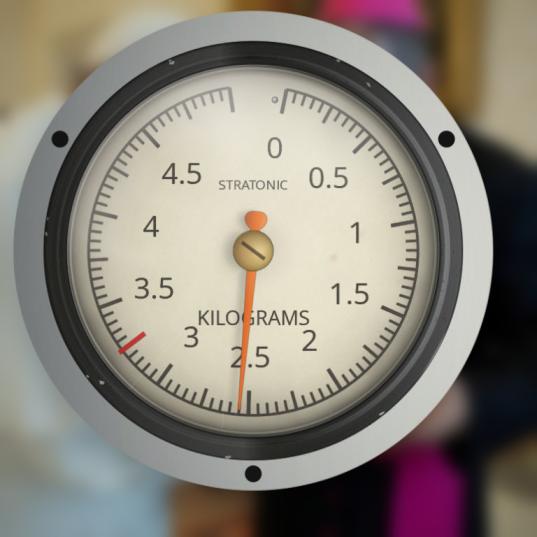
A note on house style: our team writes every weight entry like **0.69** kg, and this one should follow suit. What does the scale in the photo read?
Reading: **2.55** kg
